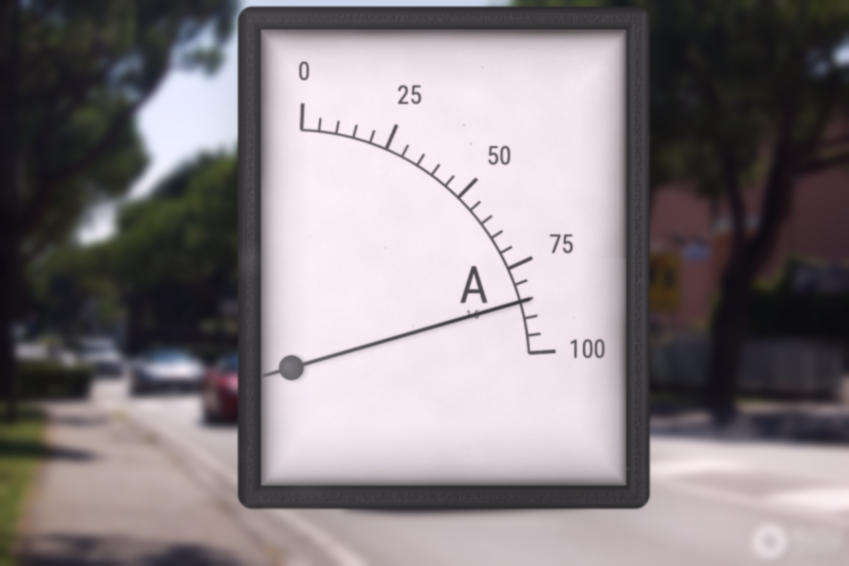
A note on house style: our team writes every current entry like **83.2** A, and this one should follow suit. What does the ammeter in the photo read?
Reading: **85** A
